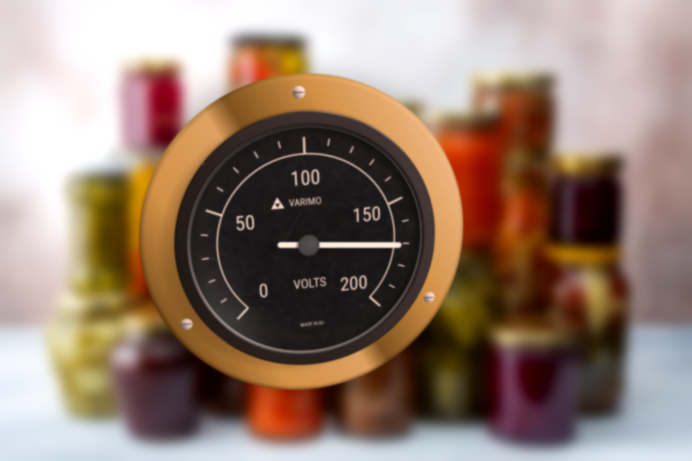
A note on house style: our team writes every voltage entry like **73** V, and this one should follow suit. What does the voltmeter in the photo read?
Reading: **170** V
